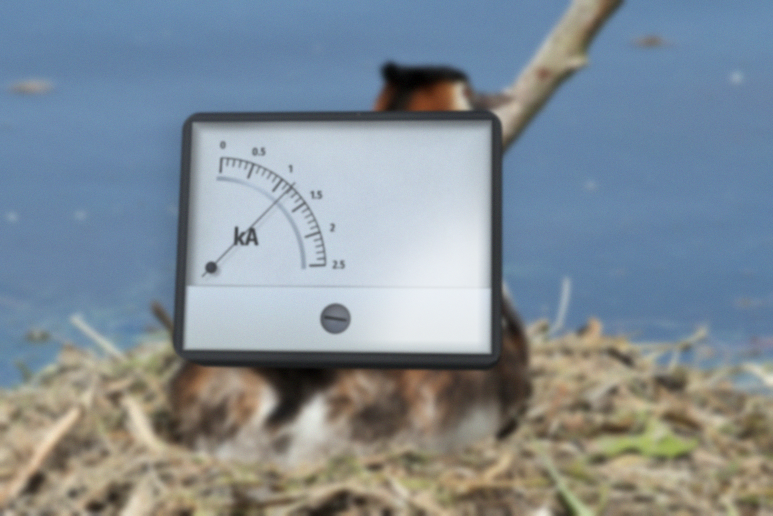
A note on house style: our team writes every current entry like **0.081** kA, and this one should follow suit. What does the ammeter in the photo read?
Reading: **1.2** kA
